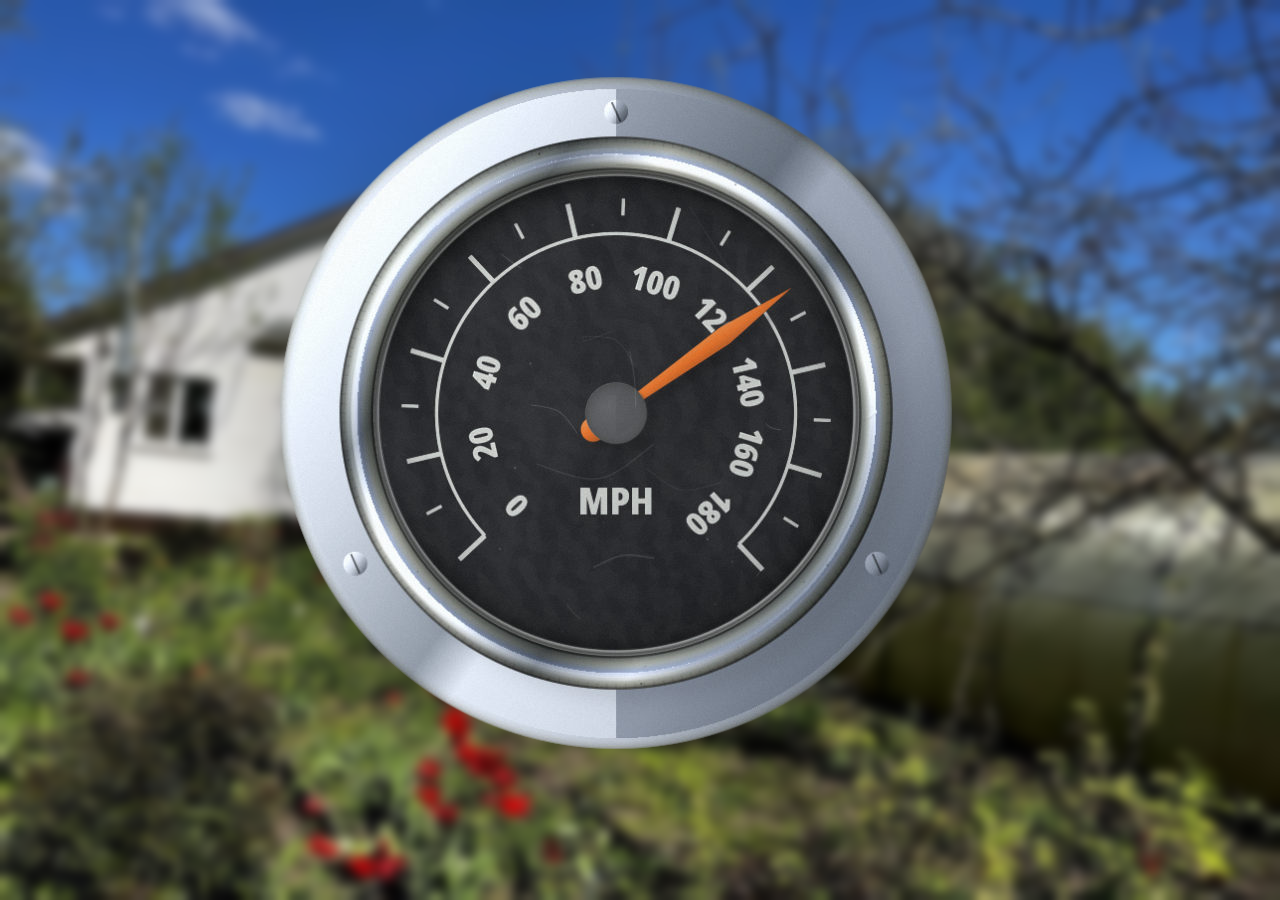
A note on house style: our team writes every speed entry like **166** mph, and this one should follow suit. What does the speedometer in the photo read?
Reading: **125** mph
